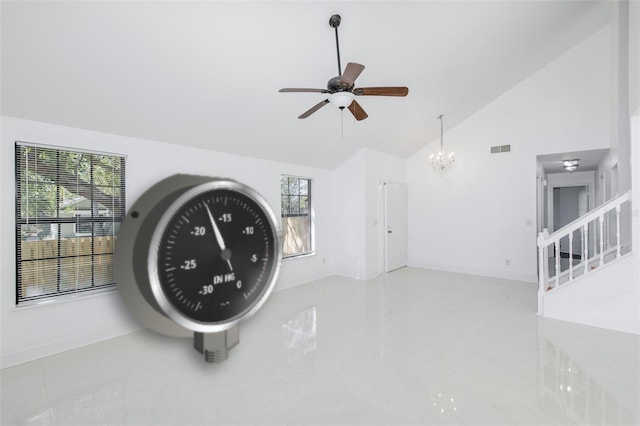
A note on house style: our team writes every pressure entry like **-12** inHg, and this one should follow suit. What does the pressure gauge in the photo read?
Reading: **-17.5** inHg
